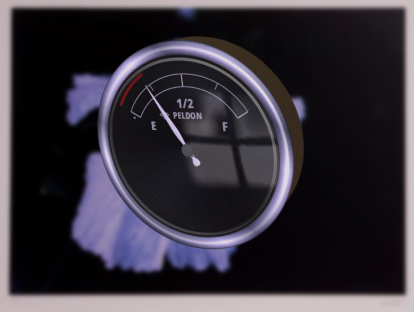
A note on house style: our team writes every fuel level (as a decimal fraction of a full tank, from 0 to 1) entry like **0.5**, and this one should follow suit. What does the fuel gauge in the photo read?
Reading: **0.25**
